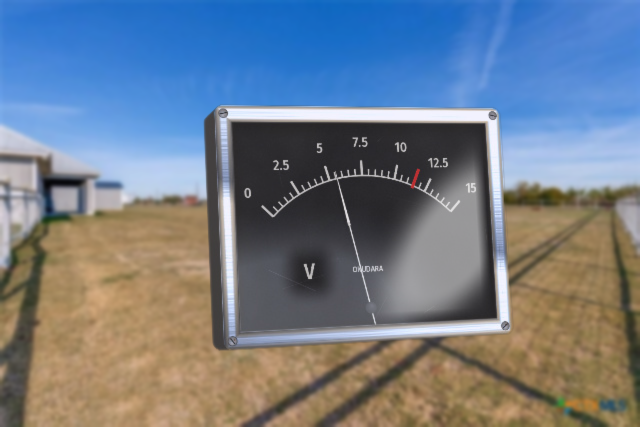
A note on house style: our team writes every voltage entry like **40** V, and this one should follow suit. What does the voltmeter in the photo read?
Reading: **5.5** V
